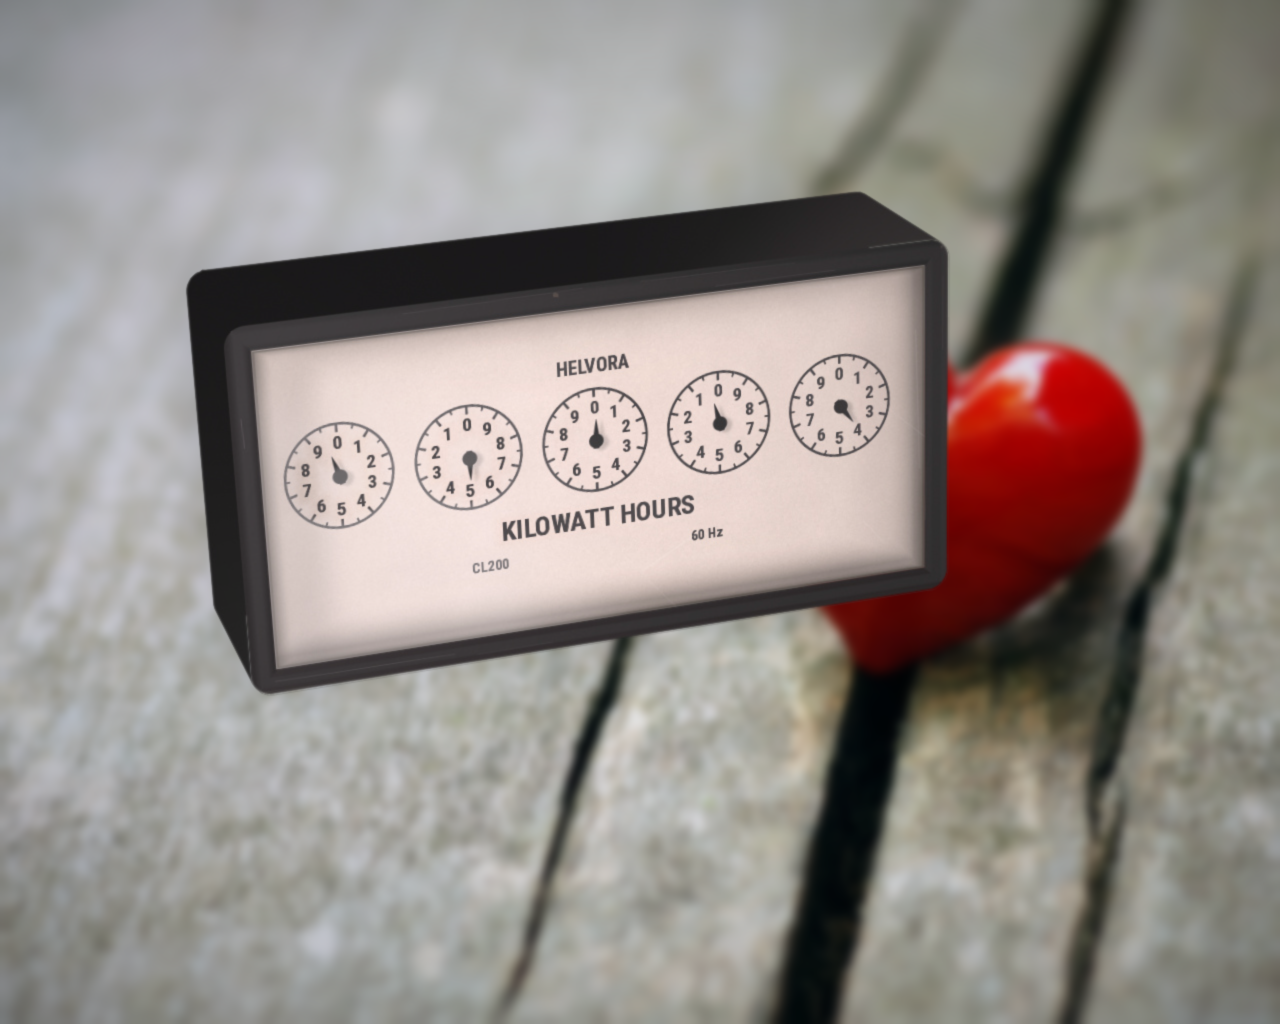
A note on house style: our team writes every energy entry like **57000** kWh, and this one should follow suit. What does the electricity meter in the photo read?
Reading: **95004** kWh
